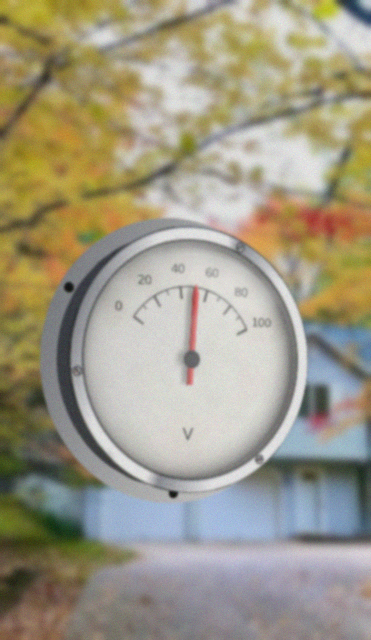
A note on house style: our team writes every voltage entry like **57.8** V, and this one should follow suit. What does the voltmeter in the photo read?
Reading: **50** V
